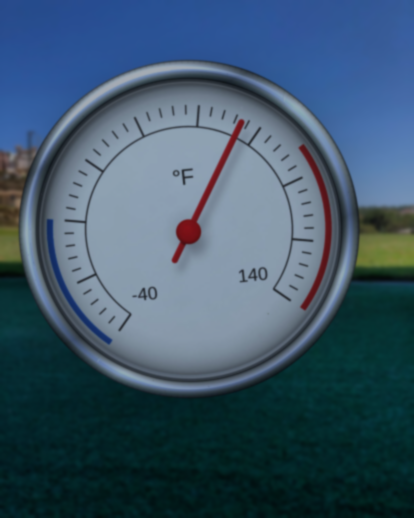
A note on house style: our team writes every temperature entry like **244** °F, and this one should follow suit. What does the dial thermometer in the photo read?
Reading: **74** °F
